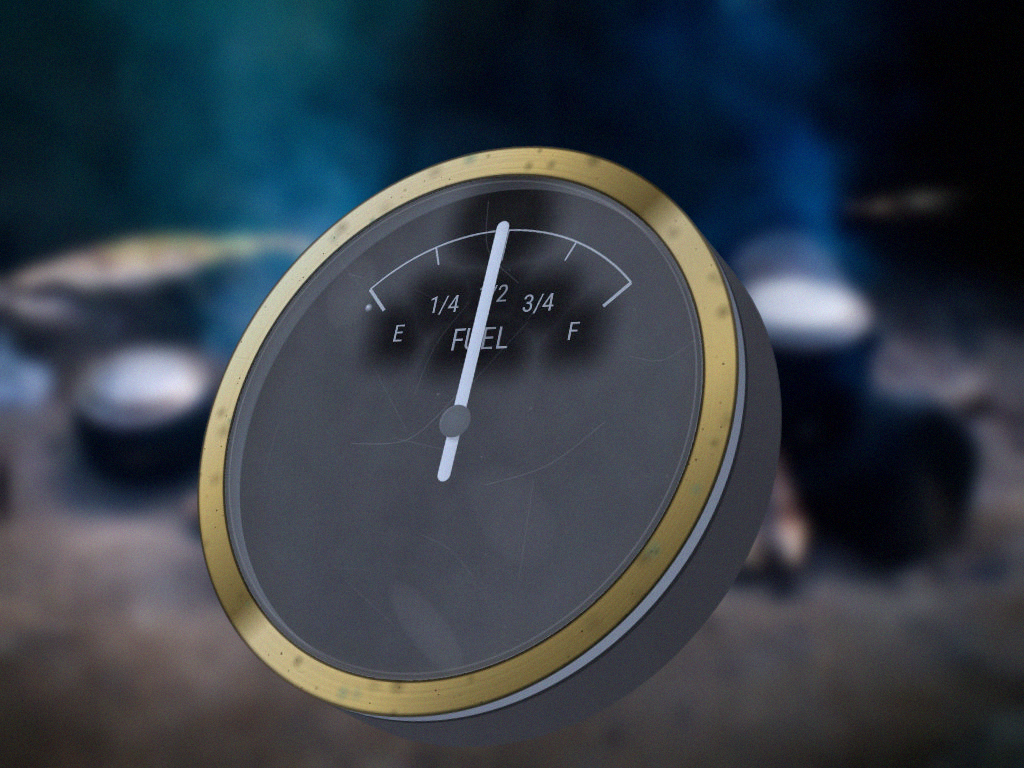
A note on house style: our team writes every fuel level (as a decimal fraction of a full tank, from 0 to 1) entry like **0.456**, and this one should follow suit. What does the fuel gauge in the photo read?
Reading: **0.5**
